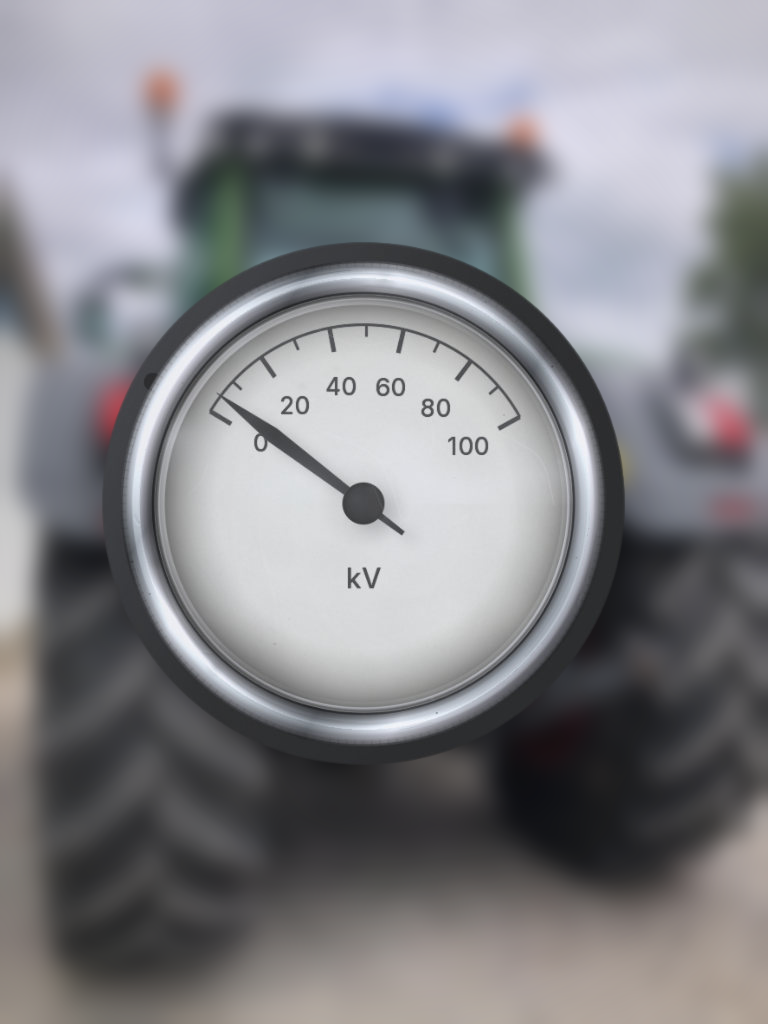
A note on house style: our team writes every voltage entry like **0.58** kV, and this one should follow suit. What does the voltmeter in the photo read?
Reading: **5** kV
